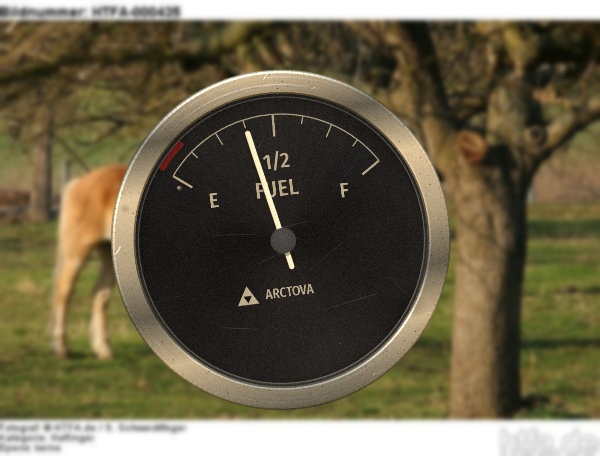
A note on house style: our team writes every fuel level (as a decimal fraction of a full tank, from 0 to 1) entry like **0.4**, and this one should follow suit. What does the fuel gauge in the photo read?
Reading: **0.375**
